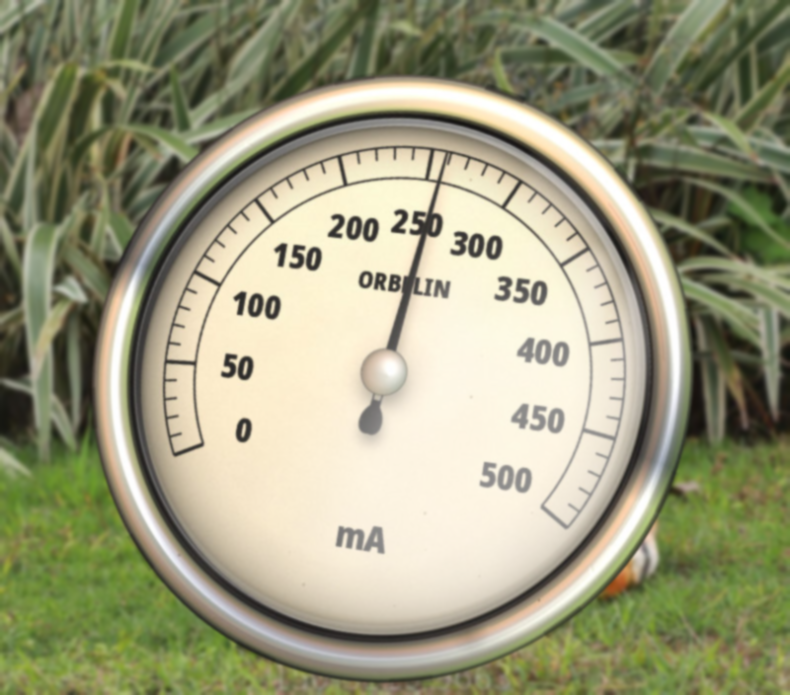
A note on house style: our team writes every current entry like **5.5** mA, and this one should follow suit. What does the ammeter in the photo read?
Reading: **260** mA
